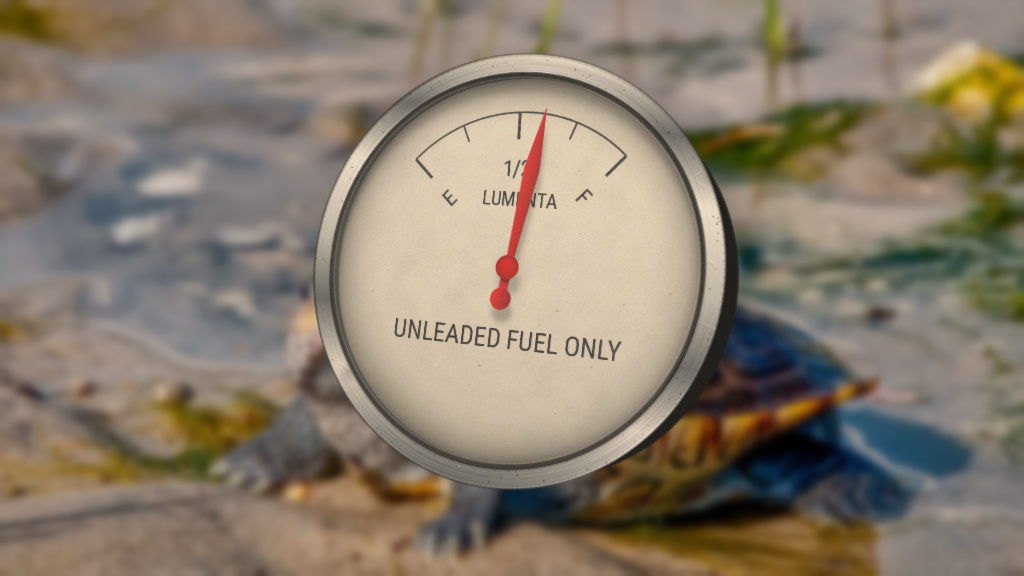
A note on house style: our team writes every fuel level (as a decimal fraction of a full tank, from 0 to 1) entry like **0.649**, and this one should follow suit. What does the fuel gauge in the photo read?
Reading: **0.625**
